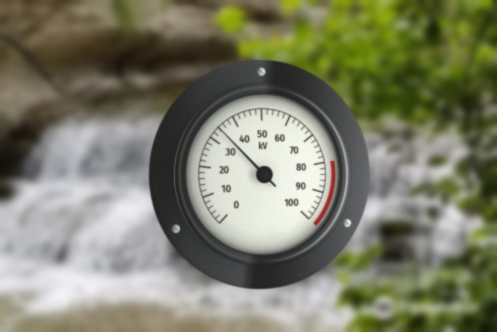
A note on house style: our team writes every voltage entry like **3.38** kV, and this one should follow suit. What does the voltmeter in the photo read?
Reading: **34** kV
